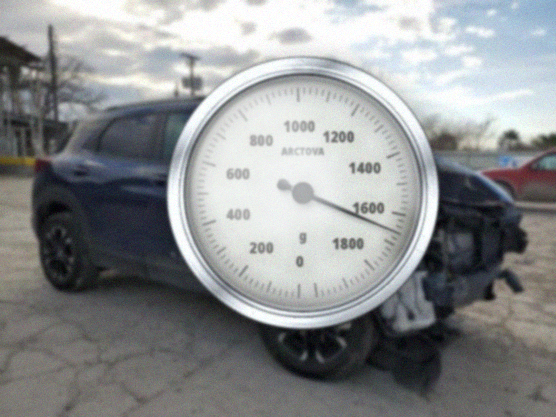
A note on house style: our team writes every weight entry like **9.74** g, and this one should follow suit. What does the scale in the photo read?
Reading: **1660** g
